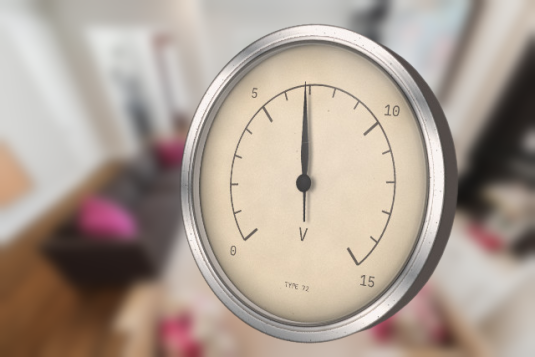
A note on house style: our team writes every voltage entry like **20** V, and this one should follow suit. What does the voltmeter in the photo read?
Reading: **7** V
